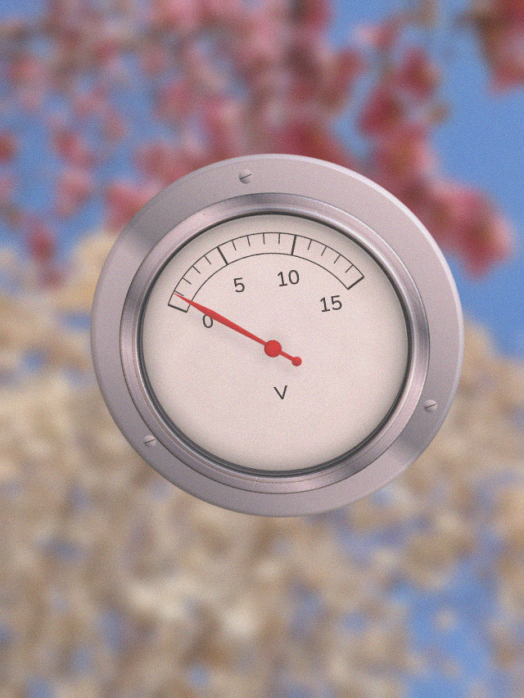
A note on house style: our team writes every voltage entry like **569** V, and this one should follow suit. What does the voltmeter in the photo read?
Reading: **1** V
